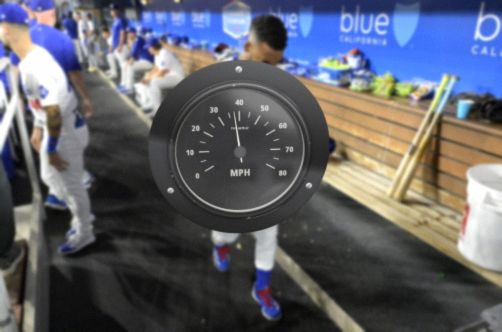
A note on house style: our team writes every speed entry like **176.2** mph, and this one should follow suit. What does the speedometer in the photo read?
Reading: **37.5** mph
